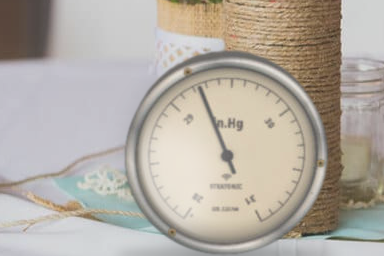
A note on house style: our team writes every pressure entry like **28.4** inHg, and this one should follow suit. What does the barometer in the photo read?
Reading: **29.25** inHg
